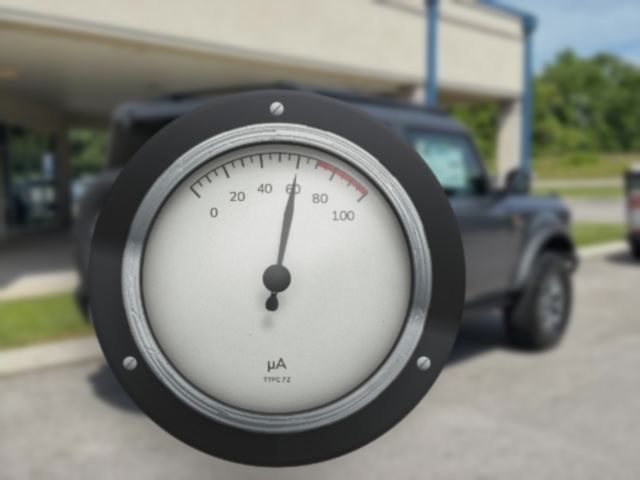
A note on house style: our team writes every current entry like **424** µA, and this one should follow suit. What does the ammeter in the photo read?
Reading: **60** µA
